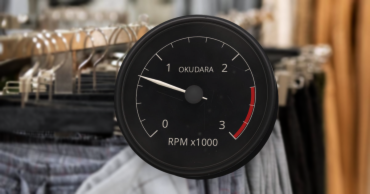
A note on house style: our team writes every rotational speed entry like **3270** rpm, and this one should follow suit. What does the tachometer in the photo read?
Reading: **700** rpm
